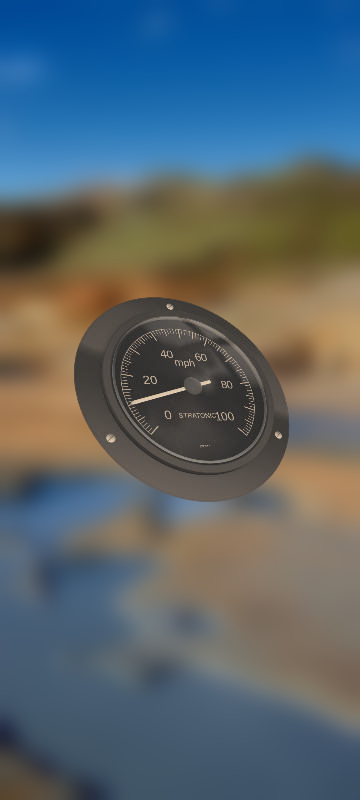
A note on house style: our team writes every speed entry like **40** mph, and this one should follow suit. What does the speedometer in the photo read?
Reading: **10** mph
